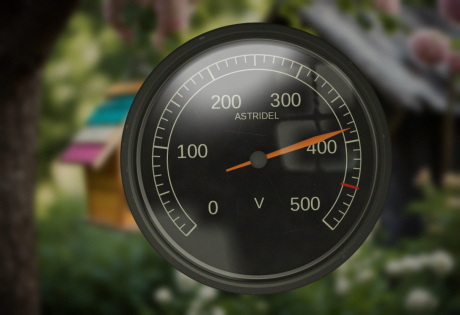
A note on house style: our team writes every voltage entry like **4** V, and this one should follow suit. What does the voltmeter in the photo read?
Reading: **385** V
